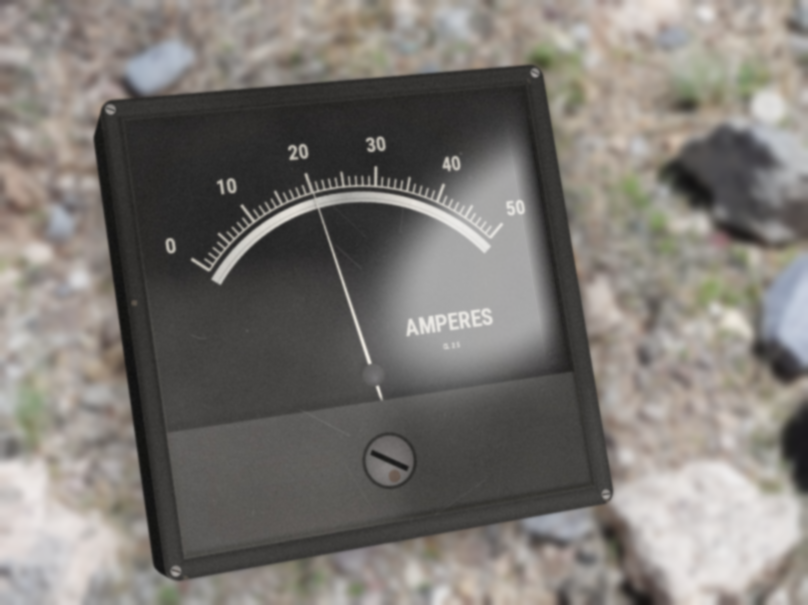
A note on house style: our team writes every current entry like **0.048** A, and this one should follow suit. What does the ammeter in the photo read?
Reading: **20** A
